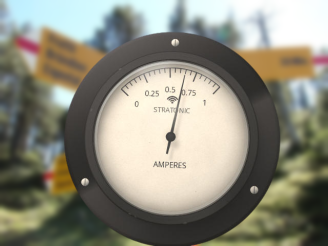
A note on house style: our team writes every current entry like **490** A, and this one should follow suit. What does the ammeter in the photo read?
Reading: **0.65** A
